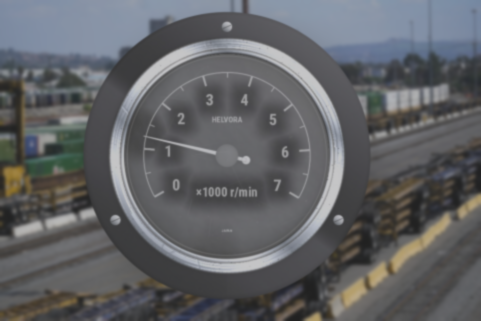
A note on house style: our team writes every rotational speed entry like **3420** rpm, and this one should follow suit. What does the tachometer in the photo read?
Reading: **1250** rpm
